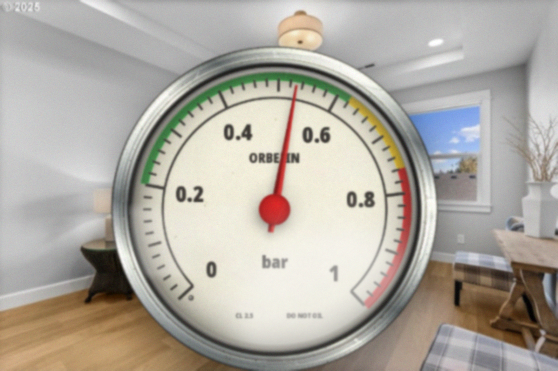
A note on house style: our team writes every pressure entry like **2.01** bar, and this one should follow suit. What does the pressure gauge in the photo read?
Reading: **0.53** bar
